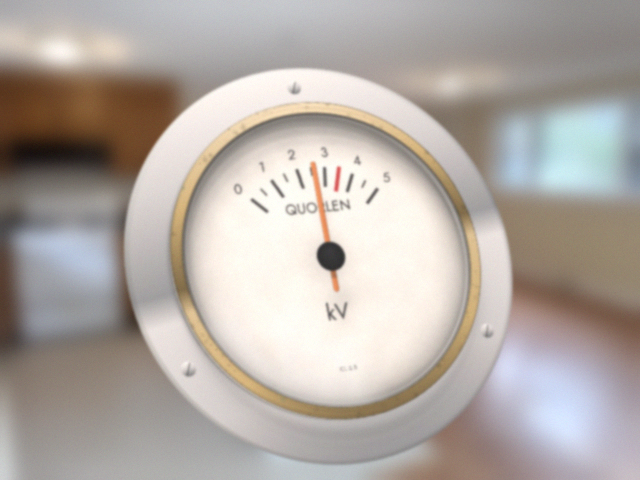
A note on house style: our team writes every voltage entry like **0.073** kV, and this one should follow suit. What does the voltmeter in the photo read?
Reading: **2.5** kV
